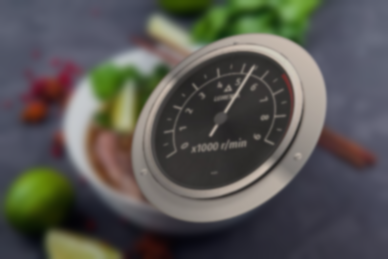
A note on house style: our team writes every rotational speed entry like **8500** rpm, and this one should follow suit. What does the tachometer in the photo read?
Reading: **5500** rpm
